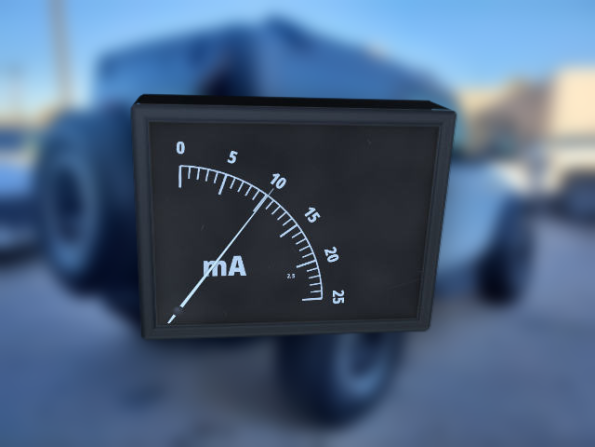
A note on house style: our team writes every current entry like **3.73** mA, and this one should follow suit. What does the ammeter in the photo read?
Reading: **10** mA
